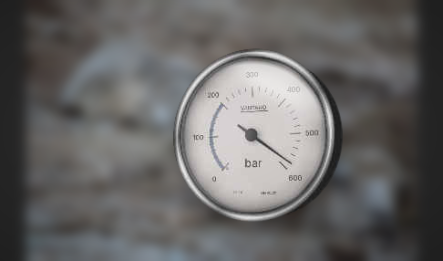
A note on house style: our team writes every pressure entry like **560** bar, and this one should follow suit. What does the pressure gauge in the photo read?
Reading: **580** bar
